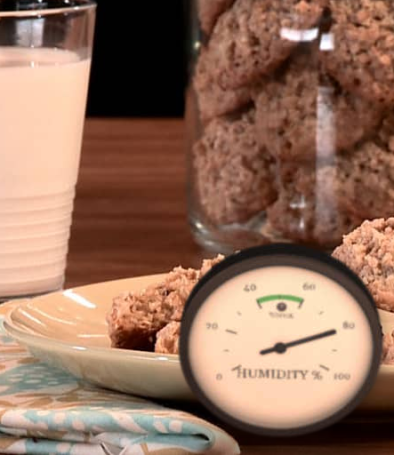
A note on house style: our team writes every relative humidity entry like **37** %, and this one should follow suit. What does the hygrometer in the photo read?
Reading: **80** %
